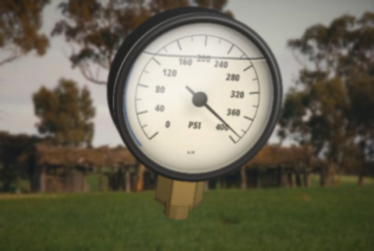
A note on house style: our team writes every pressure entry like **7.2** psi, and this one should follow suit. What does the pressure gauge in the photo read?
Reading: **390** psi
